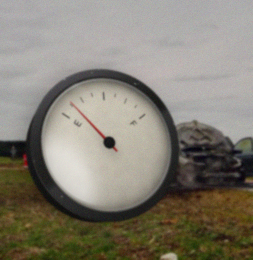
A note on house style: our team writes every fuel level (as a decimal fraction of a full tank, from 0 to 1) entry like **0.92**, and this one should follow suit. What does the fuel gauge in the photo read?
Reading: **0.125**
